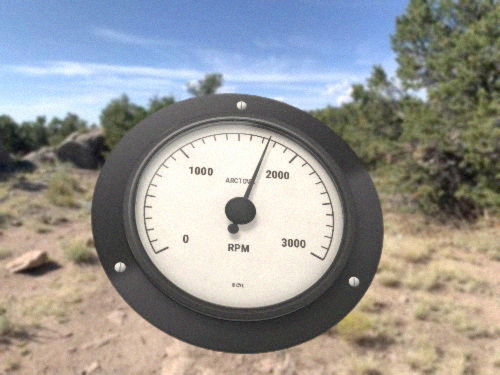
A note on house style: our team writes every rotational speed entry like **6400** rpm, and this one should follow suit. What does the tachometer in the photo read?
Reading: **1750** rpm
